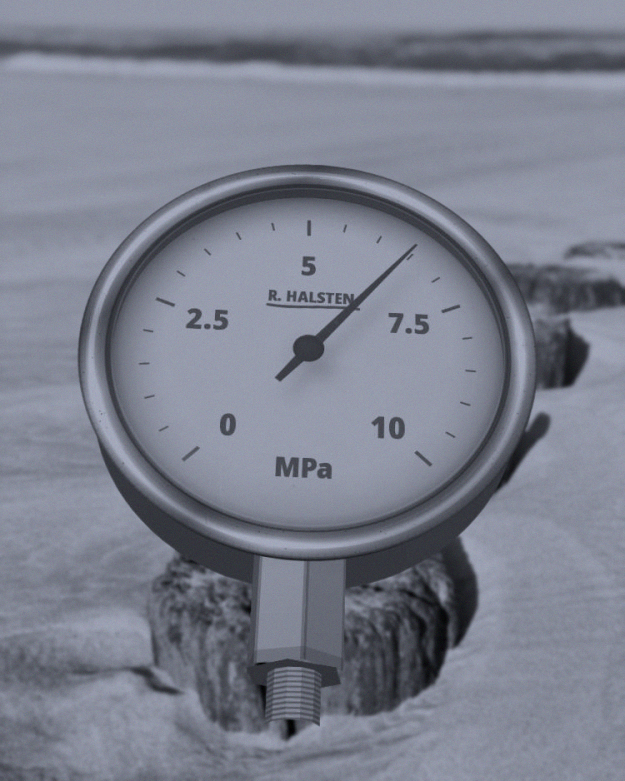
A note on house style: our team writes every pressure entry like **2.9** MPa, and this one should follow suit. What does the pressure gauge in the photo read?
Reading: **6.5** MPa
